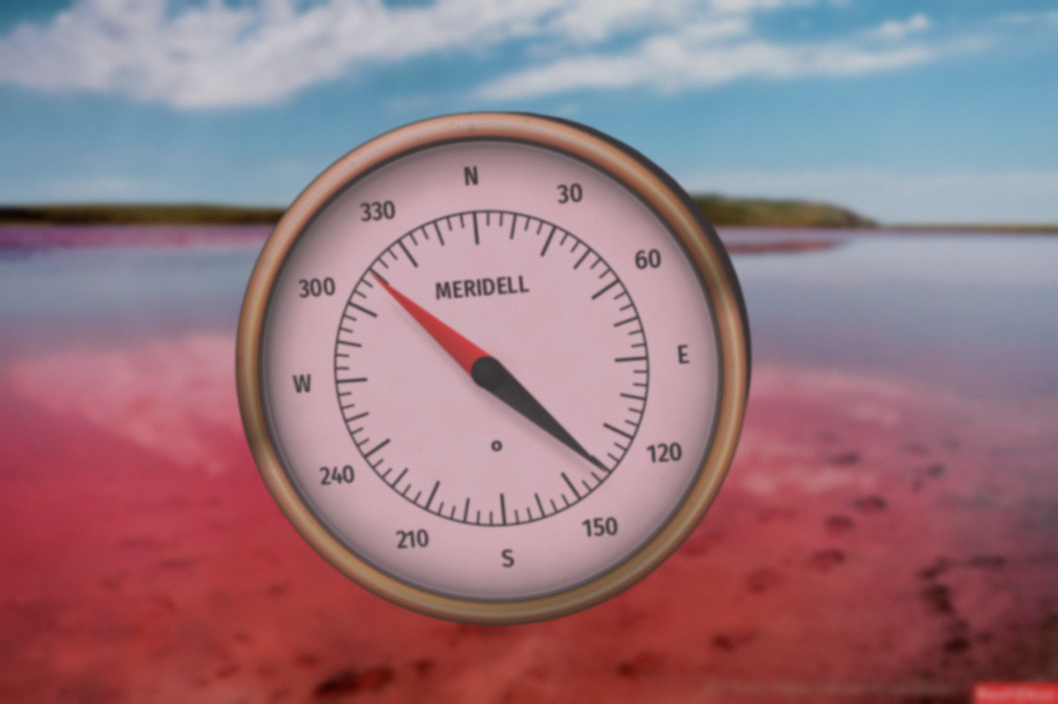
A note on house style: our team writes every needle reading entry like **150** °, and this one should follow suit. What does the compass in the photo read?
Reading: **315** °
